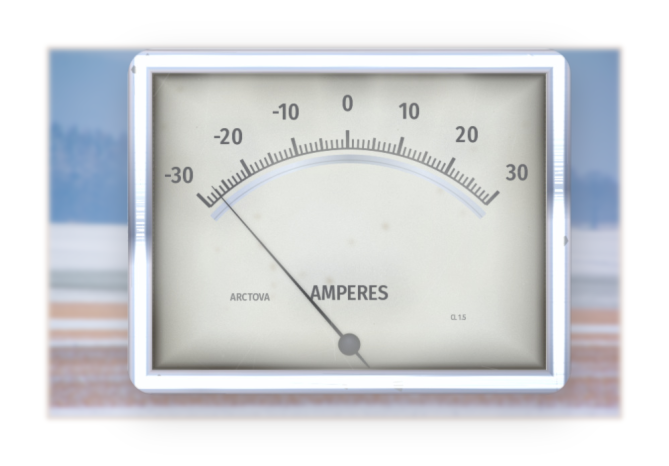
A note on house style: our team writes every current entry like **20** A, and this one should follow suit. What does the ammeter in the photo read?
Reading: **-27** A
